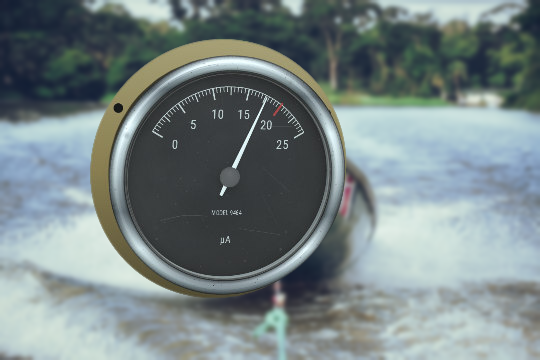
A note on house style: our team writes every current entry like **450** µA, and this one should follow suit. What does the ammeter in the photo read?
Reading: **17.5** µA
